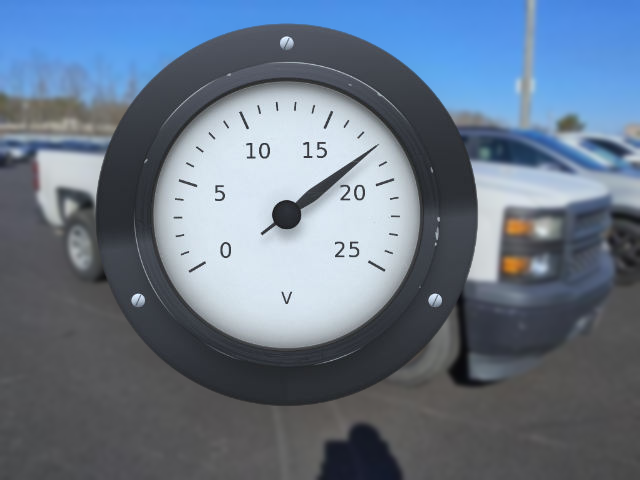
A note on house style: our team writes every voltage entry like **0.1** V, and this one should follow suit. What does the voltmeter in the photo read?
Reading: **18** V
